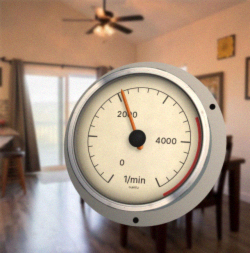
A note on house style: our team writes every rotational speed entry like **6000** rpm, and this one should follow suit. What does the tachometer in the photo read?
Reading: **2100** rpm
